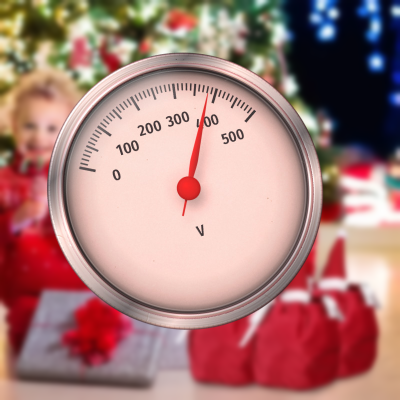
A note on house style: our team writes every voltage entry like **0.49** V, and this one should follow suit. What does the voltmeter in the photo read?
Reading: **380** V
